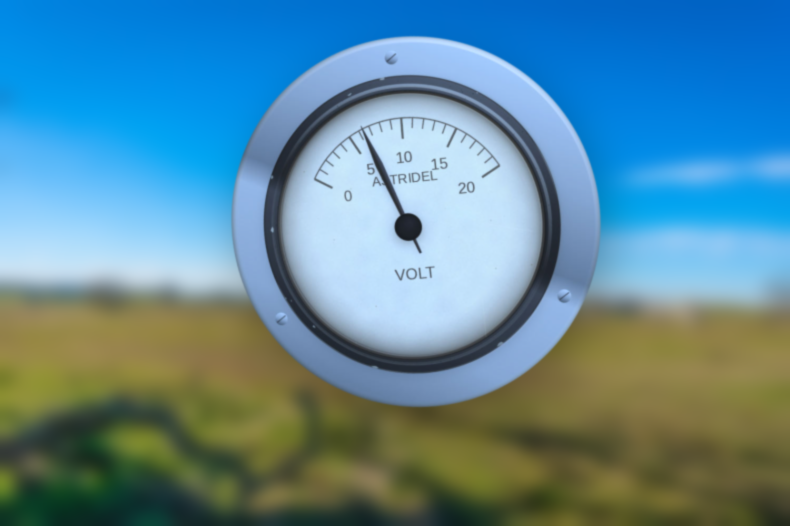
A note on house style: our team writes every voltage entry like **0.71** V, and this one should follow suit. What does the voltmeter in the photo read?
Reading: **6.5** V
